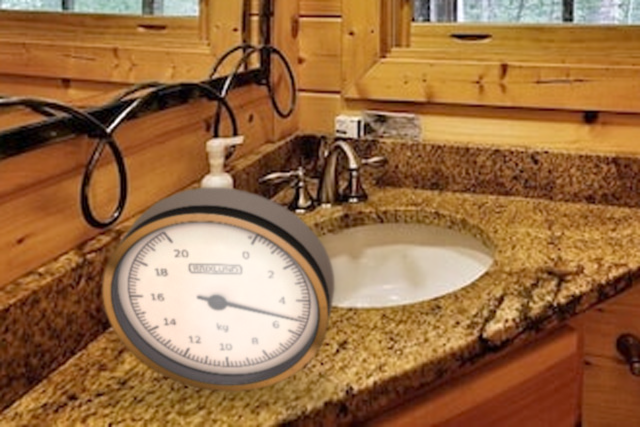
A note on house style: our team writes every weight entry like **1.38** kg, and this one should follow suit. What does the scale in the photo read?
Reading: **5** kg
